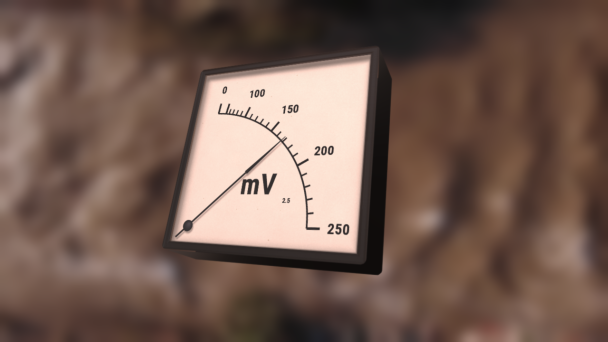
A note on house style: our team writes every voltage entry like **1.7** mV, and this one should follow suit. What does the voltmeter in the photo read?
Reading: **170** mV
